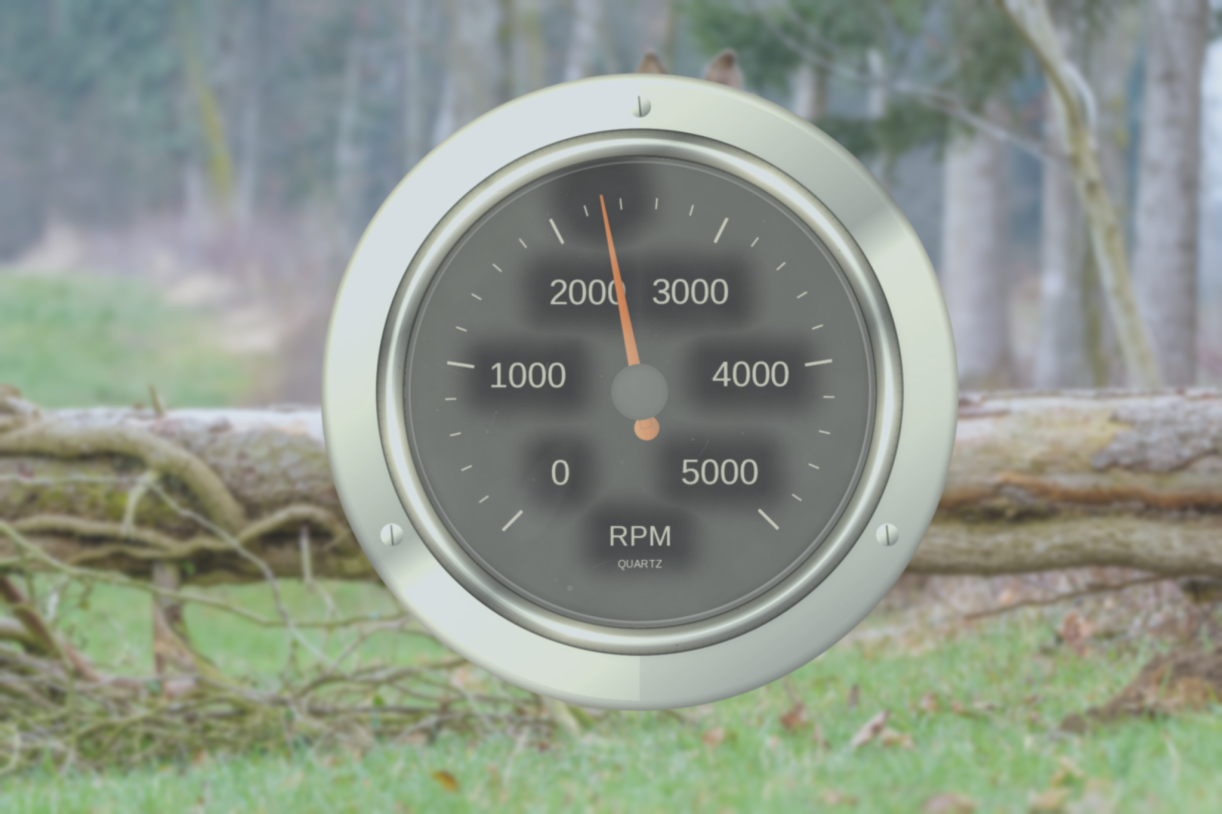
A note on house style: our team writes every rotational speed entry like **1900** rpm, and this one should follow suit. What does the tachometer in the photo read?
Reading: **2300** rpm
